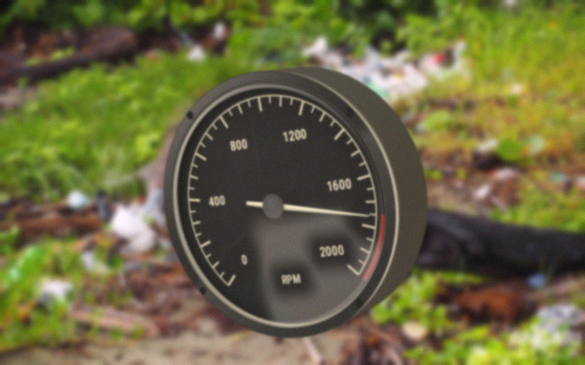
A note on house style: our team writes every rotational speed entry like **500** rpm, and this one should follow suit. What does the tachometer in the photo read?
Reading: **1750** rpm
